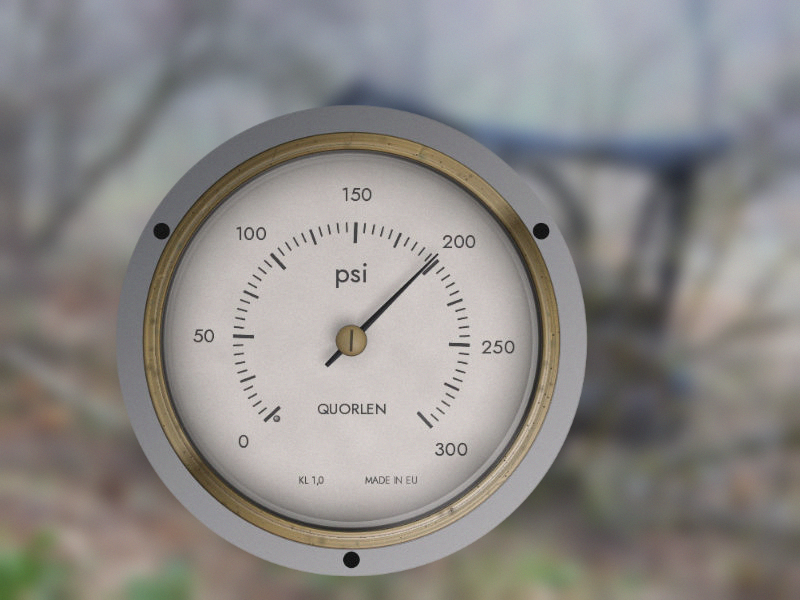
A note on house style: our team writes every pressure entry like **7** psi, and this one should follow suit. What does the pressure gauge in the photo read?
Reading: **197.5** psi
